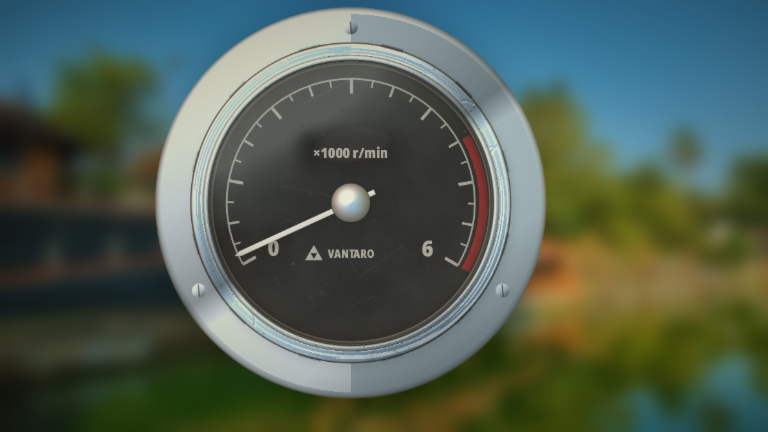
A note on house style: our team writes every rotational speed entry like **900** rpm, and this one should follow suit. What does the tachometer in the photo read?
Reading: **125** rpm
